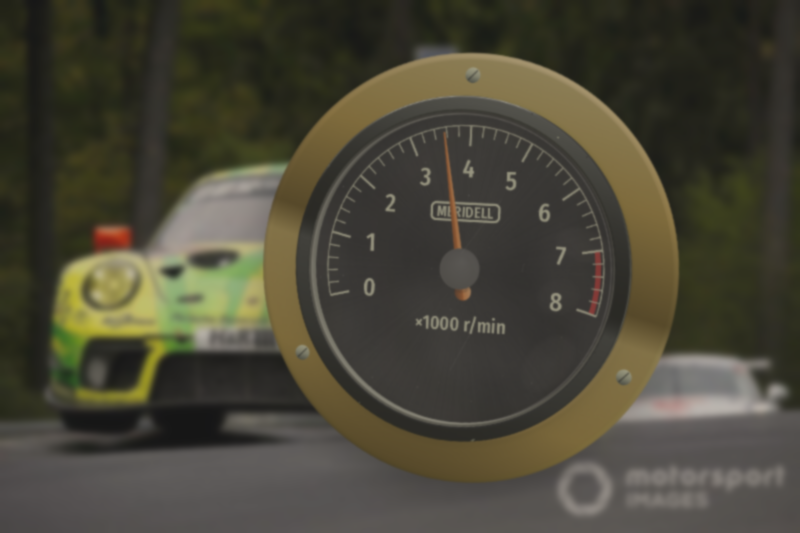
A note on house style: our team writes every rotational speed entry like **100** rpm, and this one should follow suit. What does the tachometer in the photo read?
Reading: **3600** rpm
